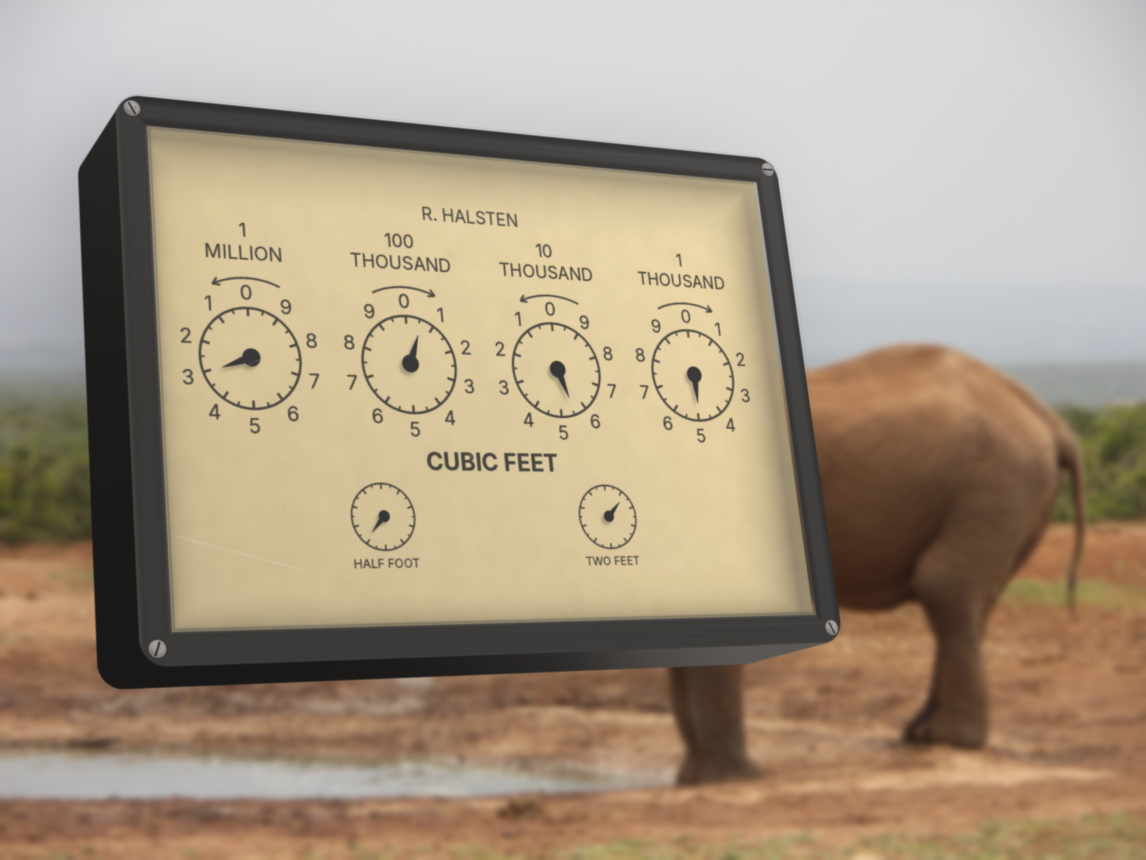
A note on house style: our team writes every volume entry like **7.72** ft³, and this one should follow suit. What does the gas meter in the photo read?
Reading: **305500** ft³
